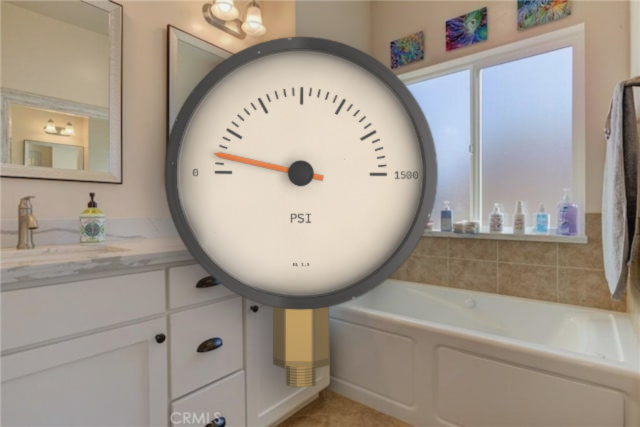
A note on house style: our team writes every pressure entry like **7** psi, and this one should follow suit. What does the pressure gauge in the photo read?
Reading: **100** psi
